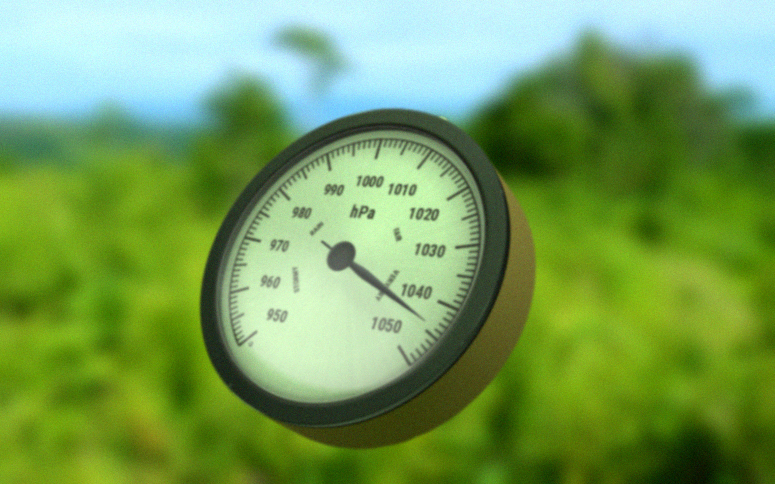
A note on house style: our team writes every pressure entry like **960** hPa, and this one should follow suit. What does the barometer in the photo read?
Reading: **1044** hPa
